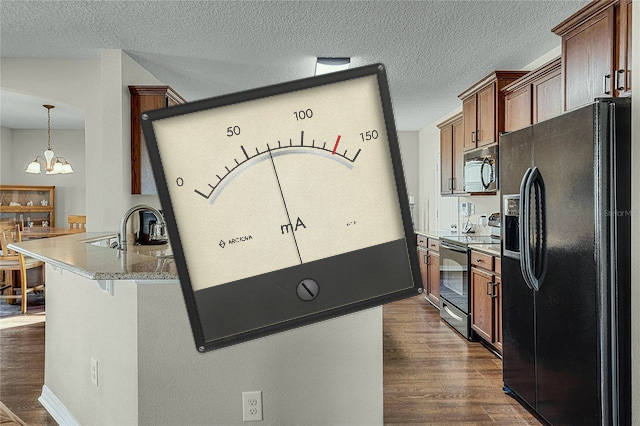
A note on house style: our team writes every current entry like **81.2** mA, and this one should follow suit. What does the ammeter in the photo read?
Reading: **70** mA
